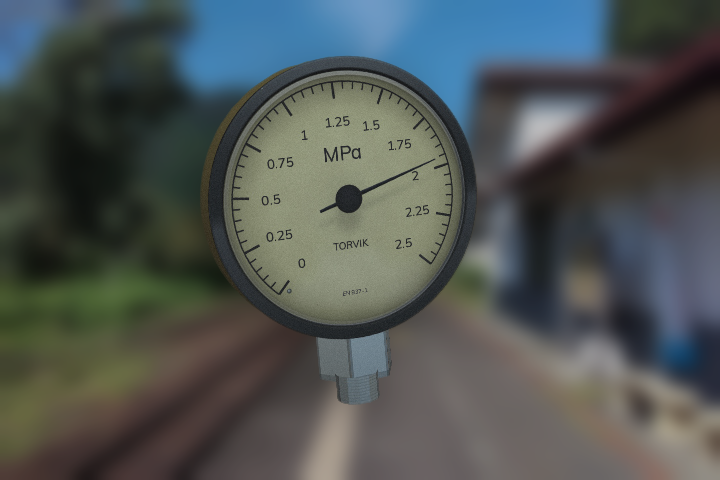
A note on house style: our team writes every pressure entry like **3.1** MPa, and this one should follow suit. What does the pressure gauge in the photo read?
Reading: **1.95** MPa
